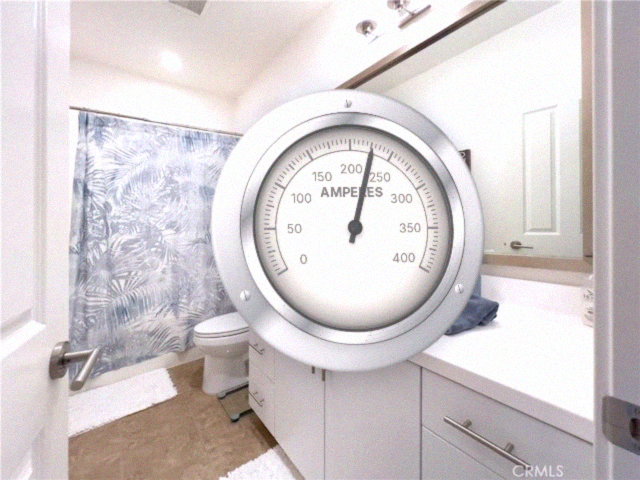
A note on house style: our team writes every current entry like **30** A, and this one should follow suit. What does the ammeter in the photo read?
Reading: **225** A
